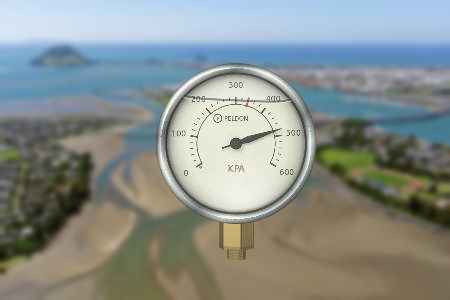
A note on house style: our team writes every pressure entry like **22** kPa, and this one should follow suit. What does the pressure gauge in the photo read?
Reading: **480** kPa
